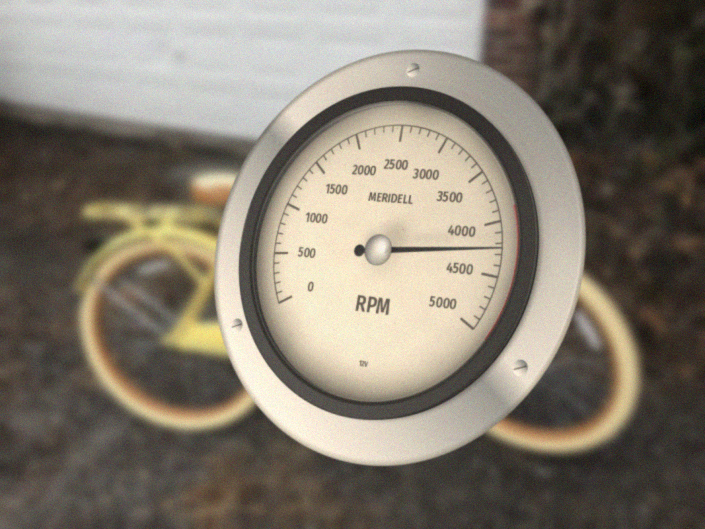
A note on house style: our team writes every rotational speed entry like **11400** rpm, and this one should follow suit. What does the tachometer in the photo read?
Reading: **4250** rpm
